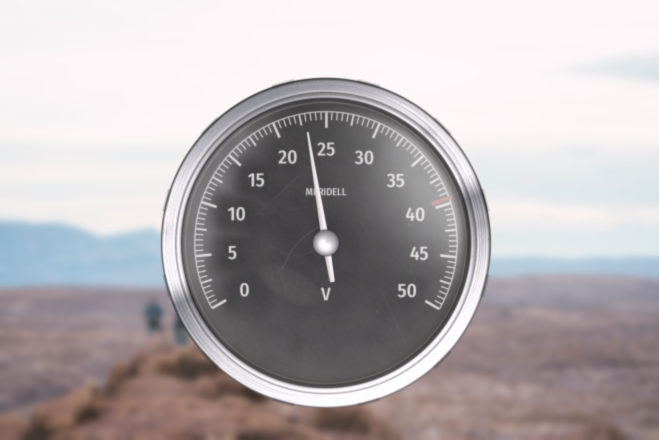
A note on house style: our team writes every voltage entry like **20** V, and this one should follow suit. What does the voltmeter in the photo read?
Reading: **23** V
